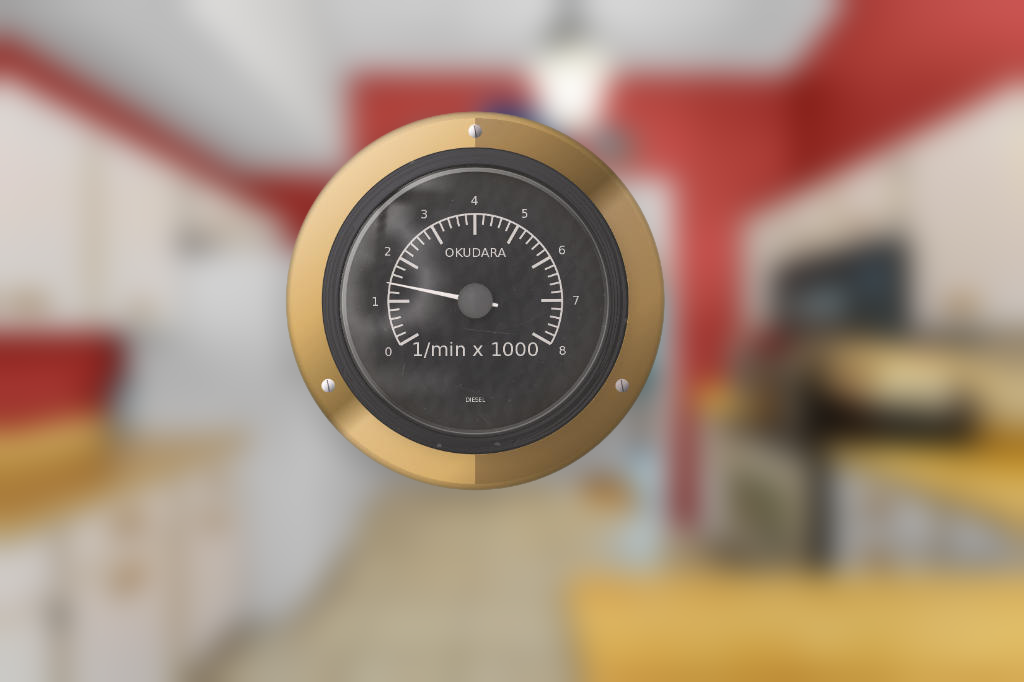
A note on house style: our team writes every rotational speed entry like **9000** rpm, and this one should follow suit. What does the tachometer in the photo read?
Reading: **1400** rpm
